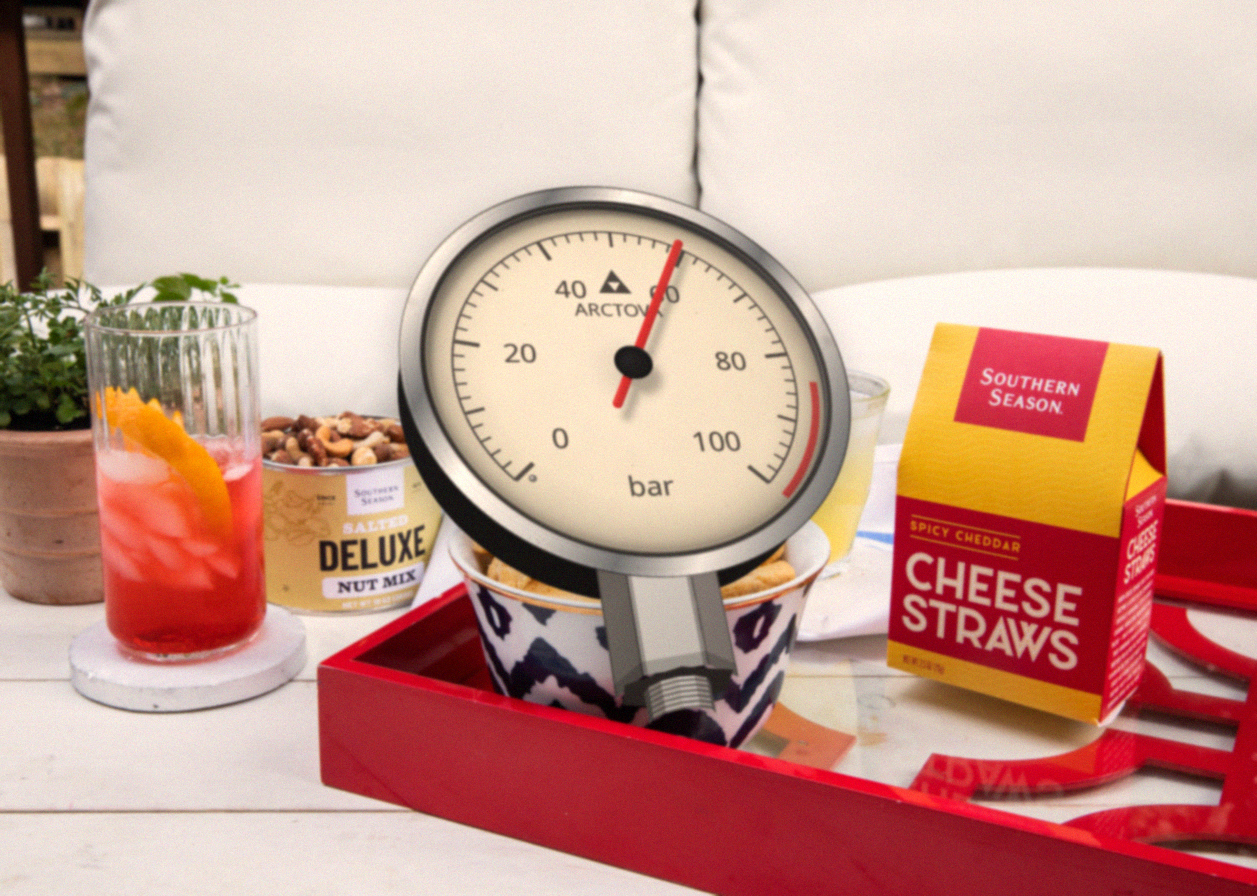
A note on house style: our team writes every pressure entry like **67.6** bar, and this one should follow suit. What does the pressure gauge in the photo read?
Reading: **59** bar
